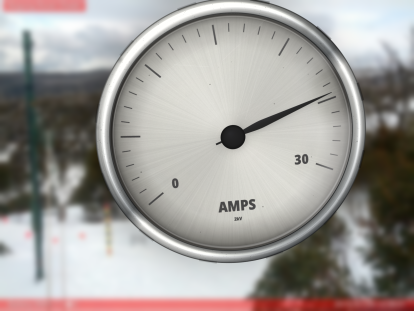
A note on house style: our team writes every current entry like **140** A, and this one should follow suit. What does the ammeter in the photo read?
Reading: **24.5** A
